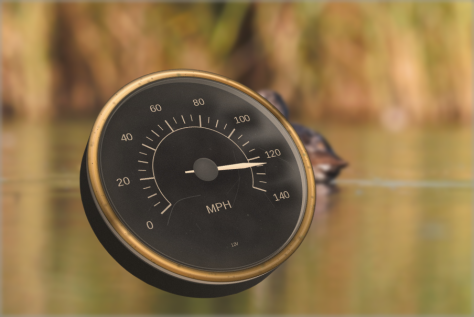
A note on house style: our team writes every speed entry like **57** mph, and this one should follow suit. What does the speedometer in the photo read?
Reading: **125** mph
